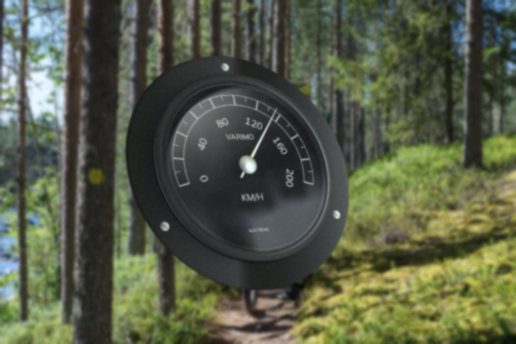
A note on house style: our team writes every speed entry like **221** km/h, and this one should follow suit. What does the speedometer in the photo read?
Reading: **135** km/h
